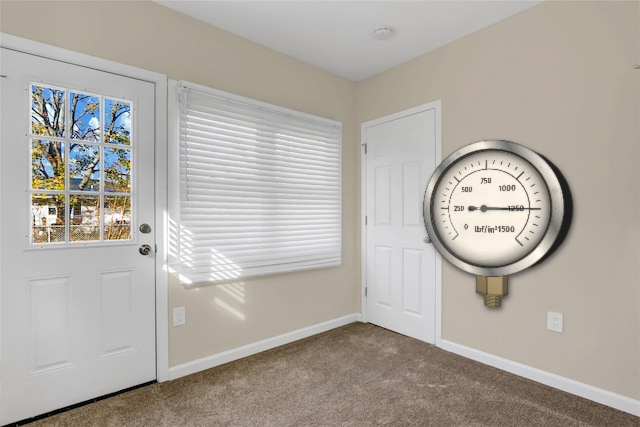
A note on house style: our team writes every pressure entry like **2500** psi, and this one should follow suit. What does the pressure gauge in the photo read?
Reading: **1250** psi
